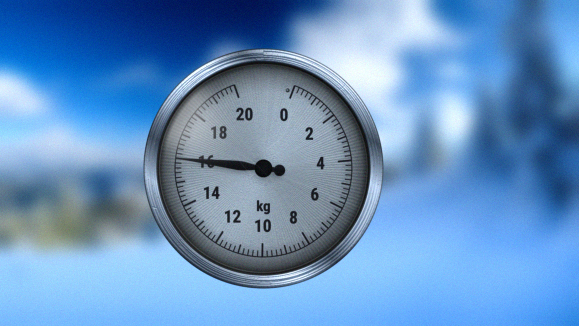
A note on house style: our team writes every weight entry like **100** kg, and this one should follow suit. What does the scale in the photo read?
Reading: **16** kg
